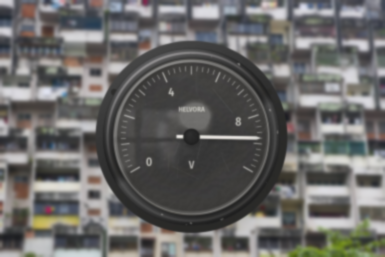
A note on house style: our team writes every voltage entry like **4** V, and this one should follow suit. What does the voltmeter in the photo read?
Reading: **8.8** V
